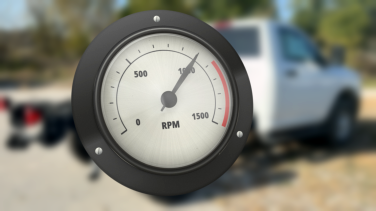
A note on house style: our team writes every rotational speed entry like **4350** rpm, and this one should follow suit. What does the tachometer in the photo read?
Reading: **1000** rpm
